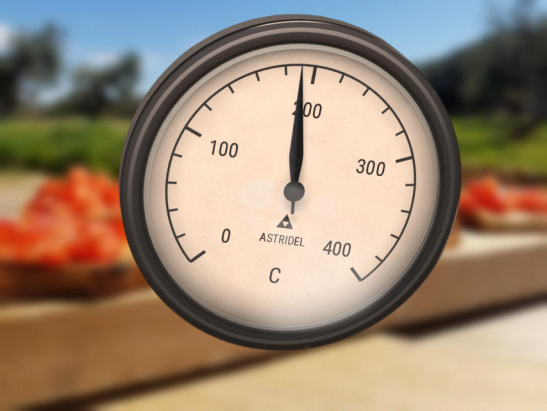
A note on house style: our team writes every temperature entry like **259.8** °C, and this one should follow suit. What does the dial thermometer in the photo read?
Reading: **190** °C
